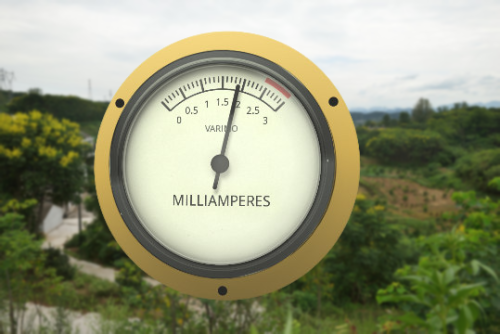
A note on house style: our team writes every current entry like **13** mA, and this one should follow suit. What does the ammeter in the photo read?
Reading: **1.9** mA
